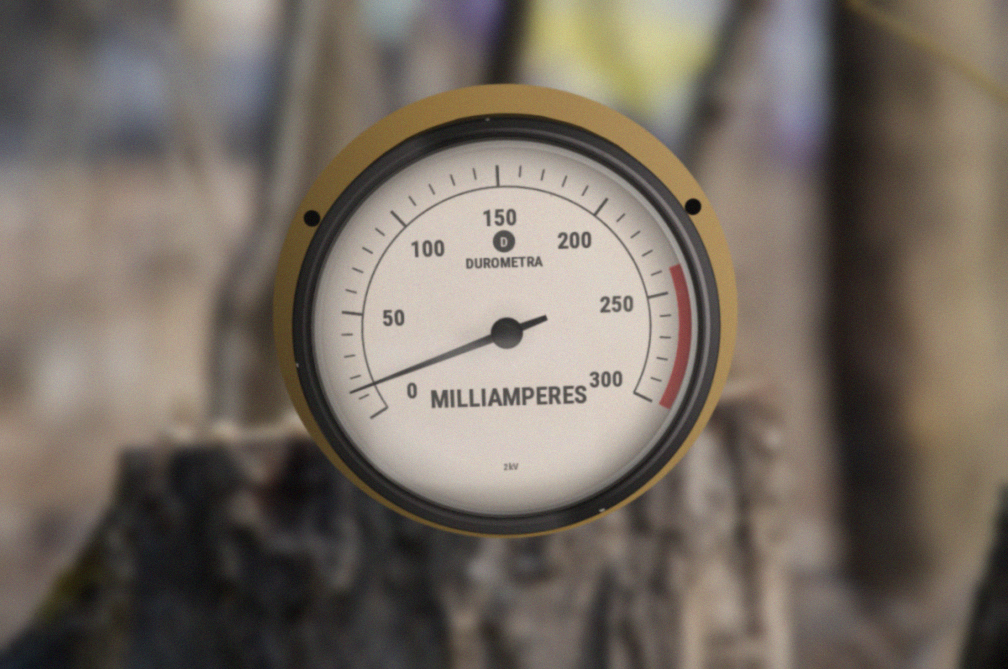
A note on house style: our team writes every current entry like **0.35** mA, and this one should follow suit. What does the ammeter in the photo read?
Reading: **15** mA
